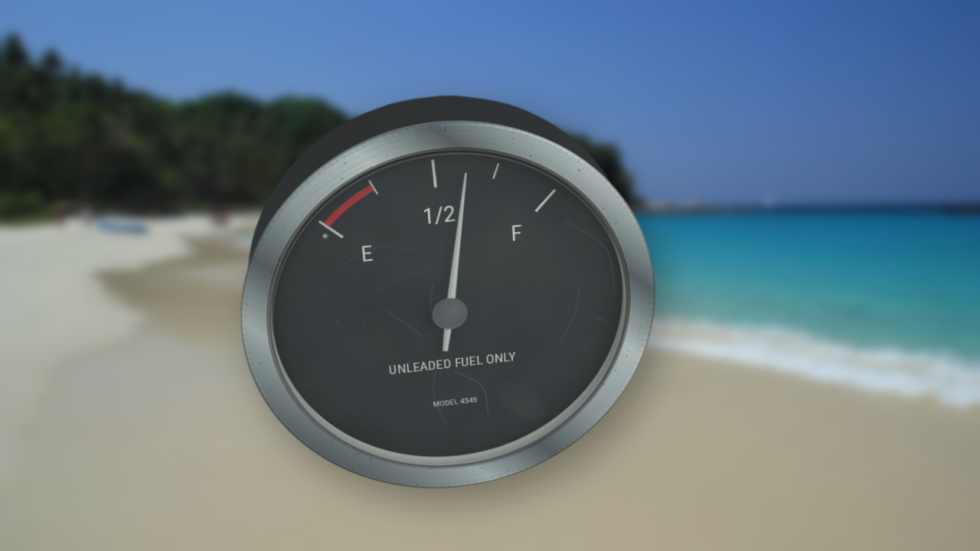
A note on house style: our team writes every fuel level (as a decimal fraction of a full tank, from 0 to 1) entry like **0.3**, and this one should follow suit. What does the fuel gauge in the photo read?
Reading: **0.625**
